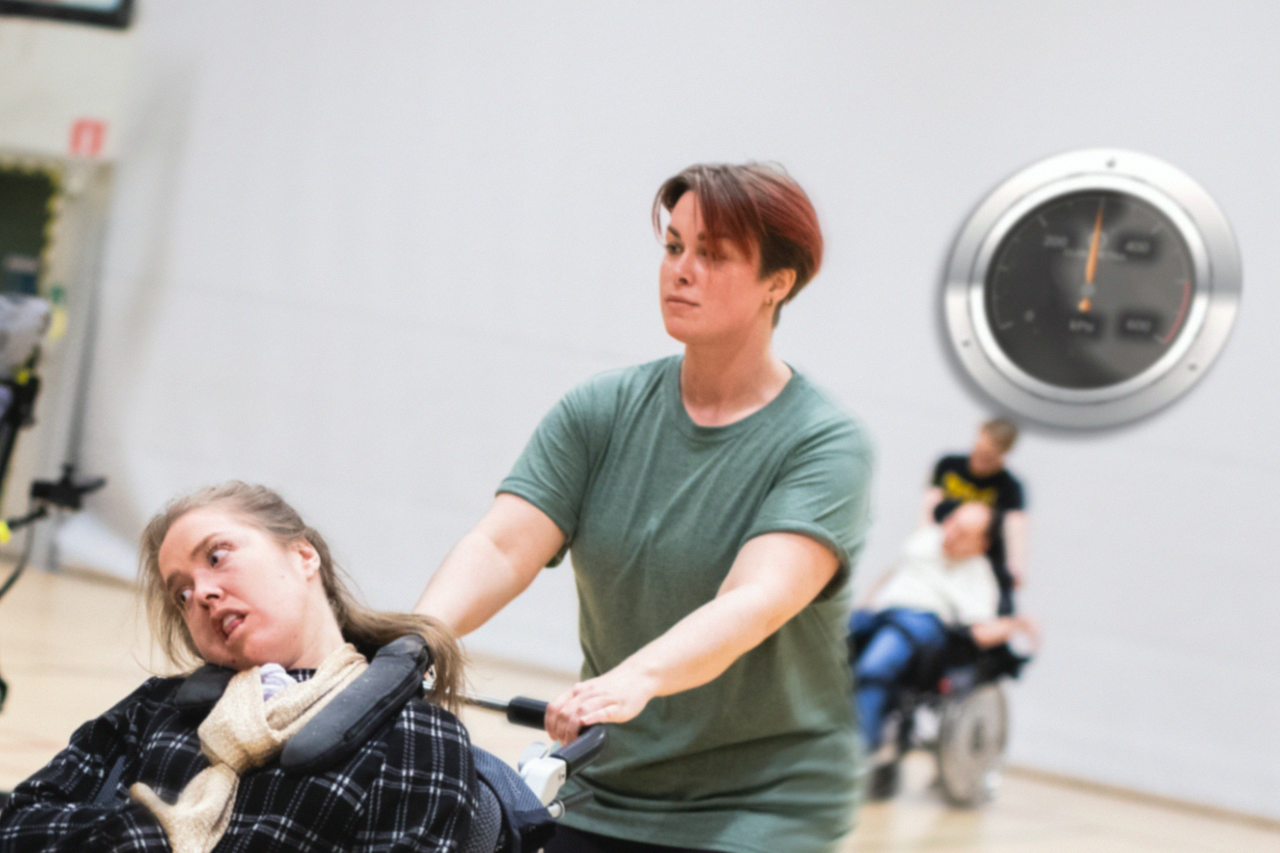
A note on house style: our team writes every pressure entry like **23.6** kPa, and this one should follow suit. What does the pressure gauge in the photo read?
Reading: **300** kPa
